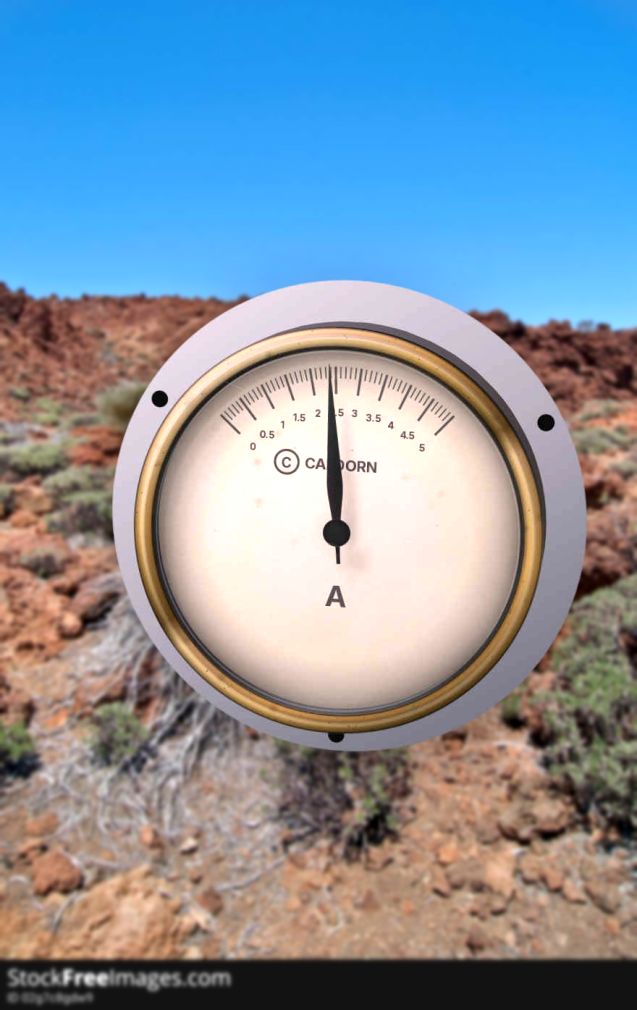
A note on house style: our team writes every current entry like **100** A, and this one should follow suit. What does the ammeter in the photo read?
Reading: **2.4** A
